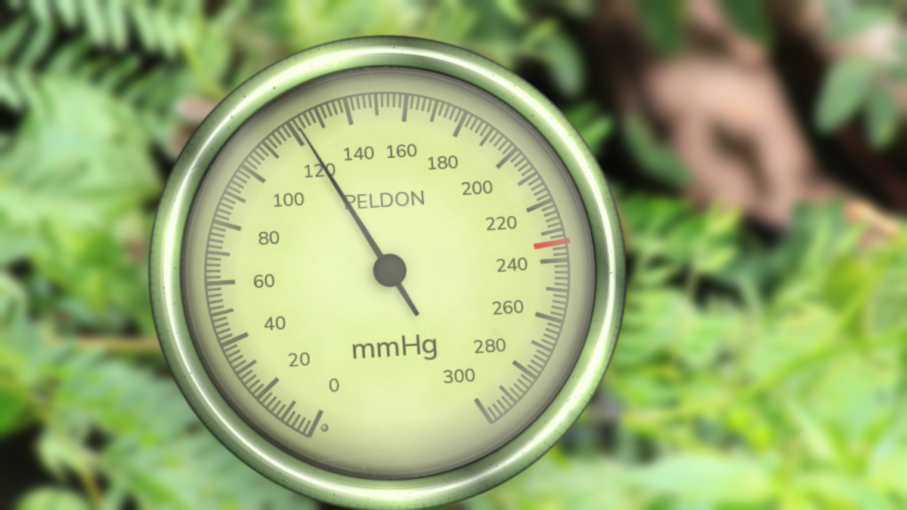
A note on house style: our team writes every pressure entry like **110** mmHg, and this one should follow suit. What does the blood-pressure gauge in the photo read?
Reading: **122** mmHg
